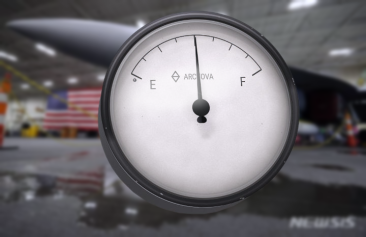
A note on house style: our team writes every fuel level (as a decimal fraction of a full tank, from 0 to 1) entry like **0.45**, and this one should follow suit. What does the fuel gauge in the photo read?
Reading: **0.5**
